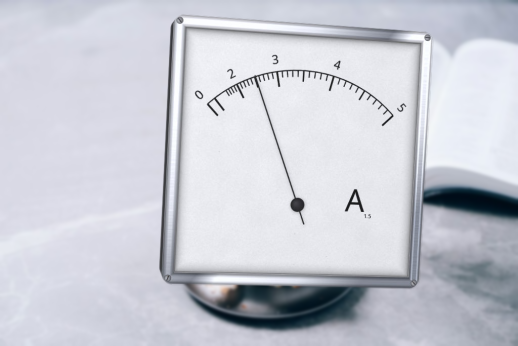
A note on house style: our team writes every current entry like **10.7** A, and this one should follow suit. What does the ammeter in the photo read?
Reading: **2.5** A
